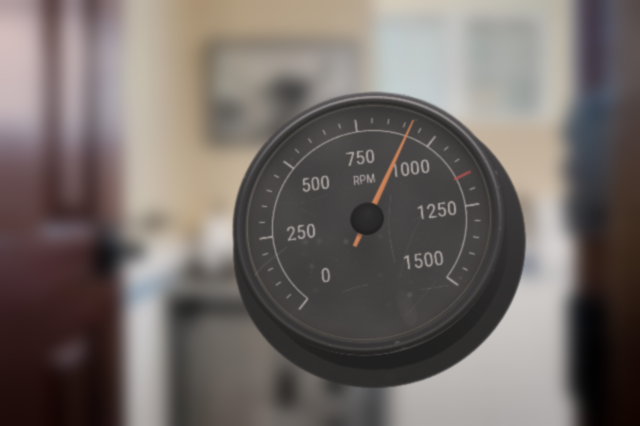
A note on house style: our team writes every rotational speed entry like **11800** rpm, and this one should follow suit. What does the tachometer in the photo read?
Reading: **925** rpm
